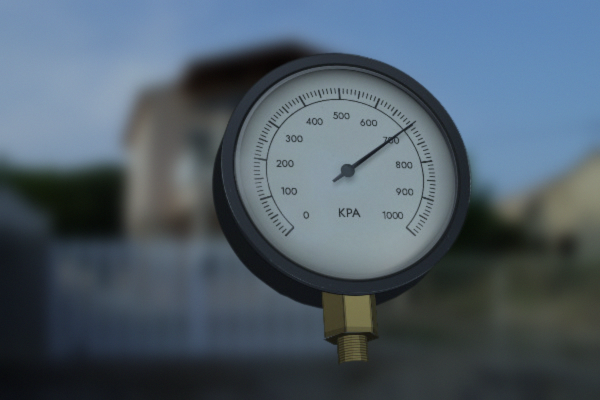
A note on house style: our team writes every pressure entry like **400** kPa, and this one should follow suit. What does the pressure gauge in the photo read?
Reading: **700** kPa
